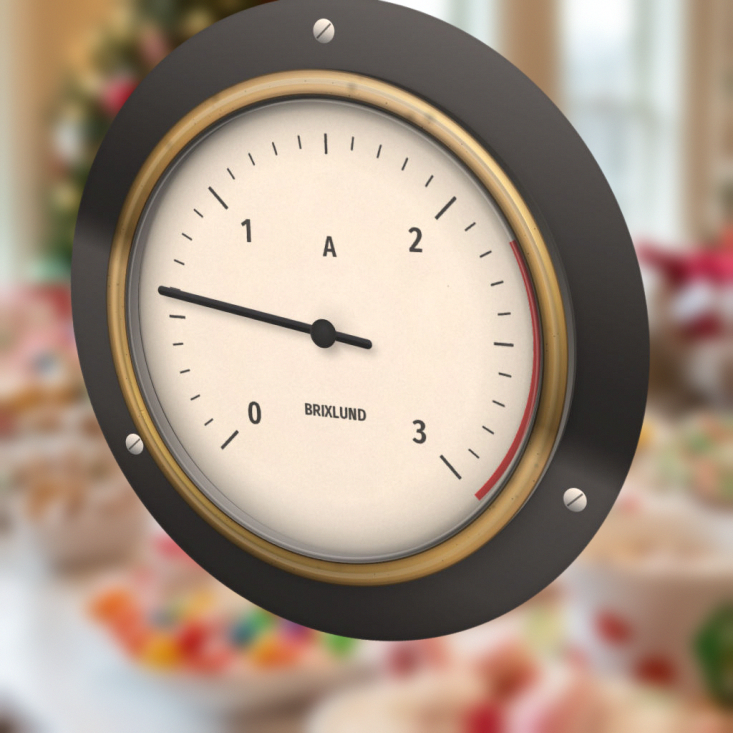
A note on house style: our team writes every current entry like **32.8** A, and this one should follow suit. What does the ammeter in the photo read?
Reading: **0.6** A
